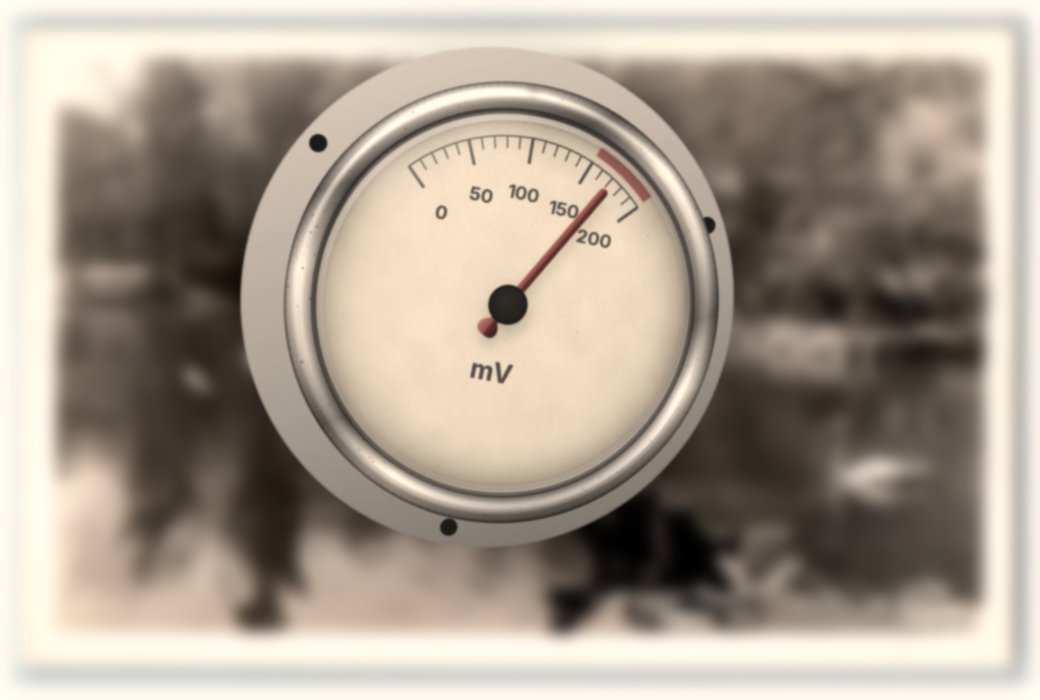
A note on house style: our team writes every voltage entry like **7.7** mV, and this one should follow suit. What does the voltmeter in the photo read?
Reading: **170** mV
